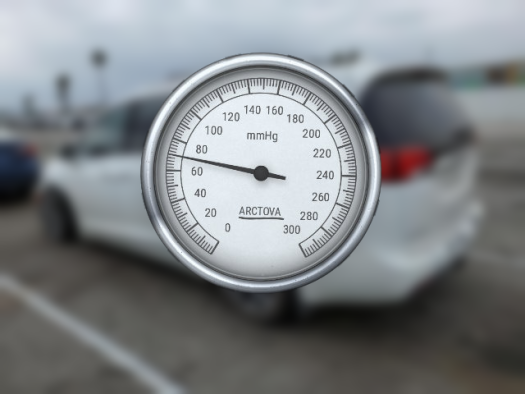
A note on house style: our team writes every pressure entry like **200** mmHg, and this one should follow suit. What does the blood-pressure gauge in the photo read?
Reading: **70** mmHg
